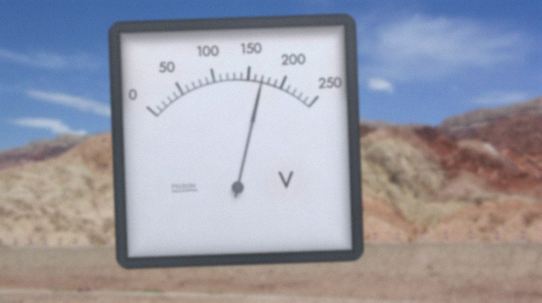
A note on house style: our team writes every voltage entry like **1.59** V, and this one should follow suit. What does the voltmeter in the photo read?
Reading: **170** V
